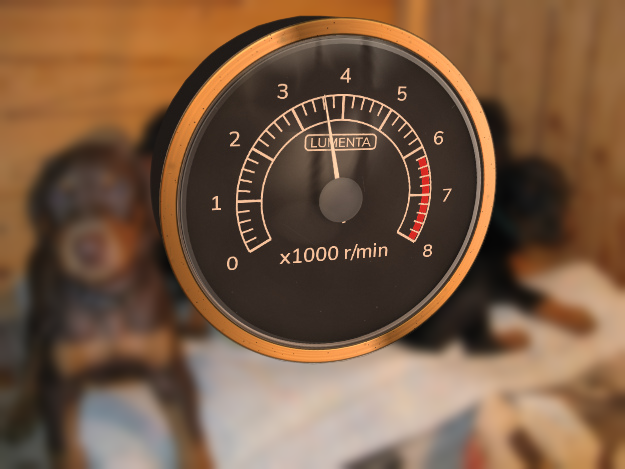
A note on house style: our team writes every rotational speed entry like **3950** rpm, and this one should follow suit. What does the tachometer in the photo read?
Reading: **3600** rpm
